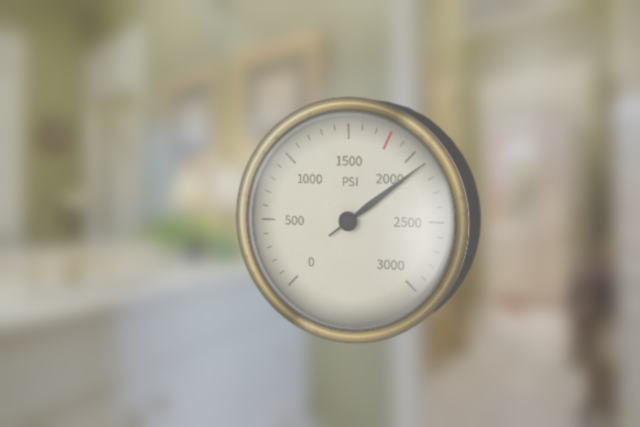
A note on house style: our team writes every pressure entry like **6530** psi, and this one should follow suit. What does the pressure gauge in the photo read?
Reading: **2100** psi
